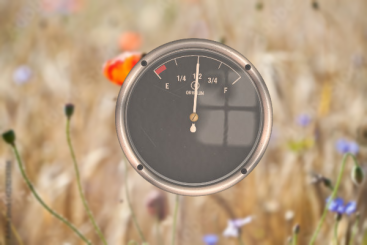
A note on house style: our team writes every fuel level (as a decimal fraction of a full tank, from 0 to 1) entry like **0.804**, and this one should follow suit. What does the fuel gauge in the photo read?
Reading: **0.5**
